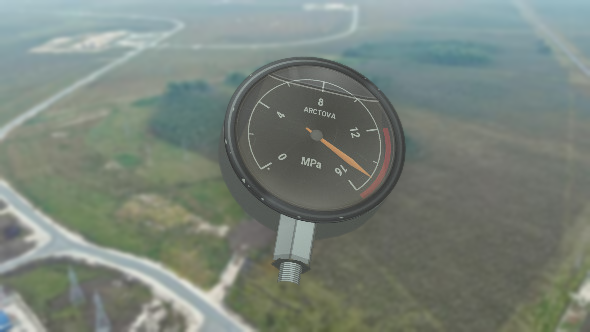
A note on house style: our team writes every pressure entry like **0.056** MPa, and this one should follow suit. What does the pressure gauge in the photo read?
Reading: **15** MPa
